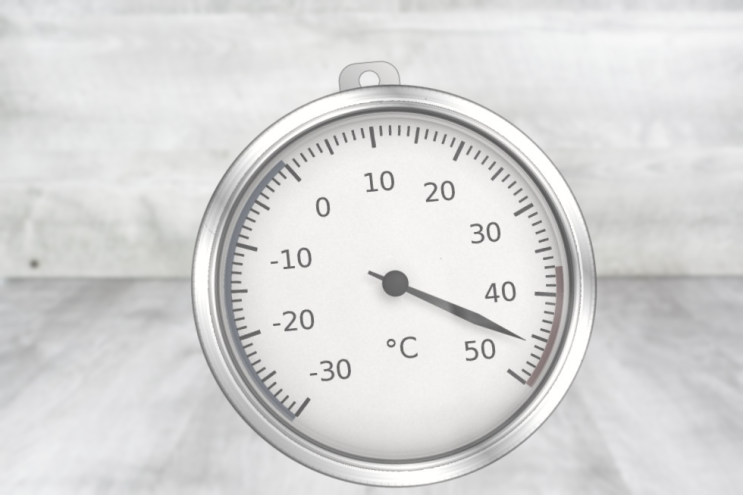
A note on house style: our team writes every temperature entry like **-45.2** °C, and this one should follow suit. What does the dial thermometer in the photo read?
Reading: **46** °C
